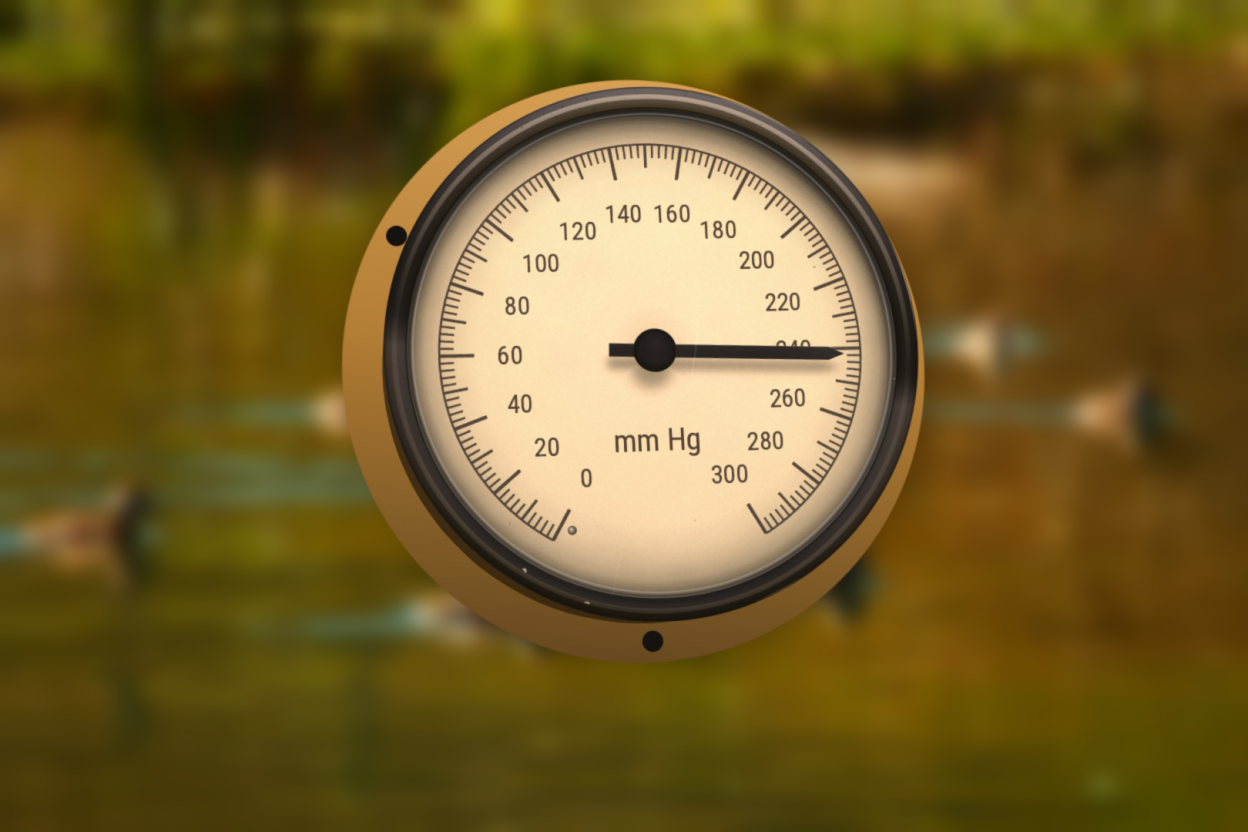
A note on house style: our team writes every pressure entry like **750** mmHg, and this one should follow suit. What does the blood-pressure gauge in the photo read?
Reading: **242** mmHg
